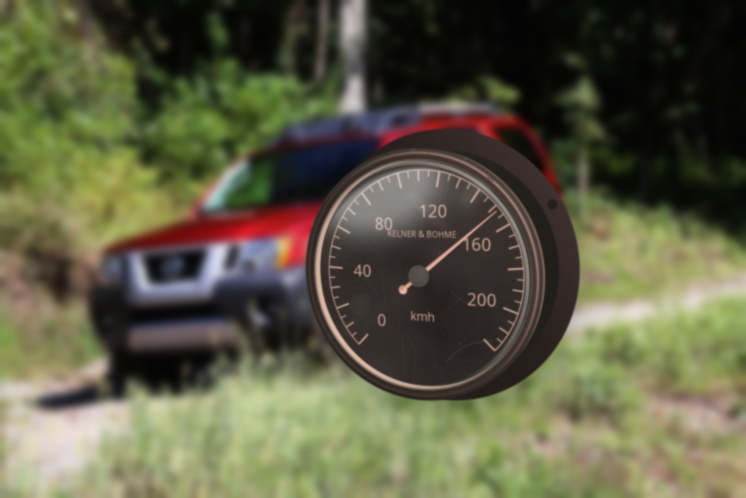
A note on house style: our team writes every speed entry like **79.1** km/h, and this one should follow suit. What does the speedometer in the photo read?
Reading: **152.5** km/h
